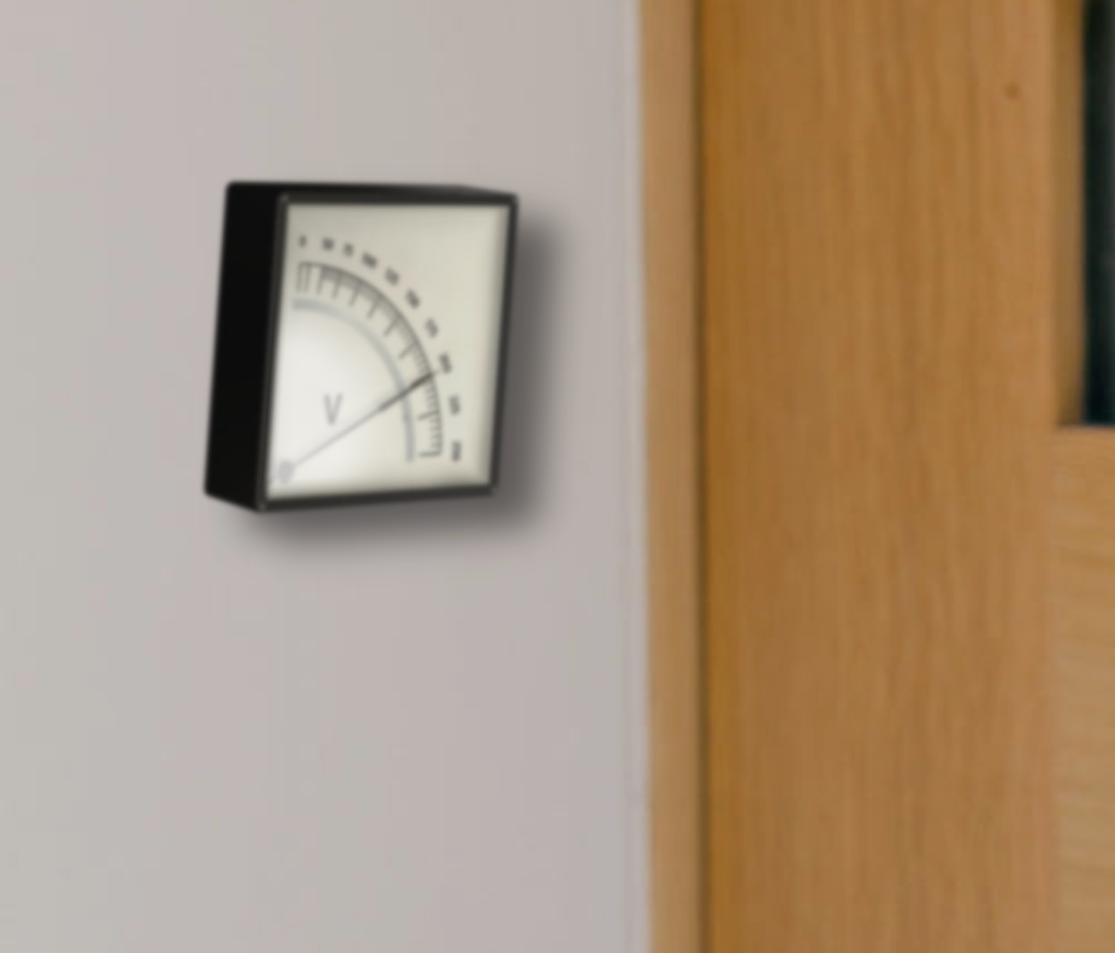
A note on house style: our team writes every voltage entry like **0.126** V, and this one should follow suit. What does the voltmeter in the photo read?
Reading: **200** V
